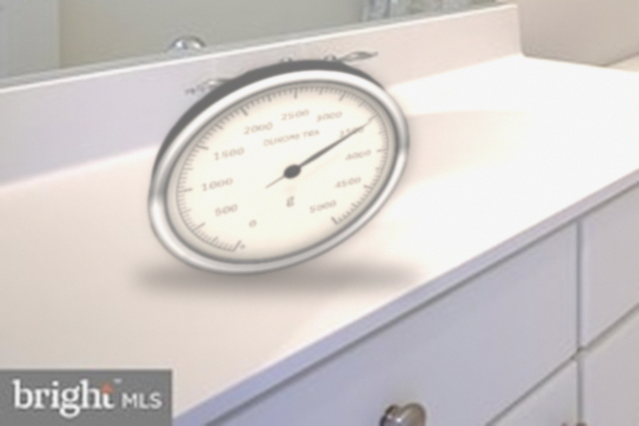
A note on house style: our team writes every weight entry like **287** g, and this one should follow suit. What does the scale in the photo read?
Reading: **3500** g
